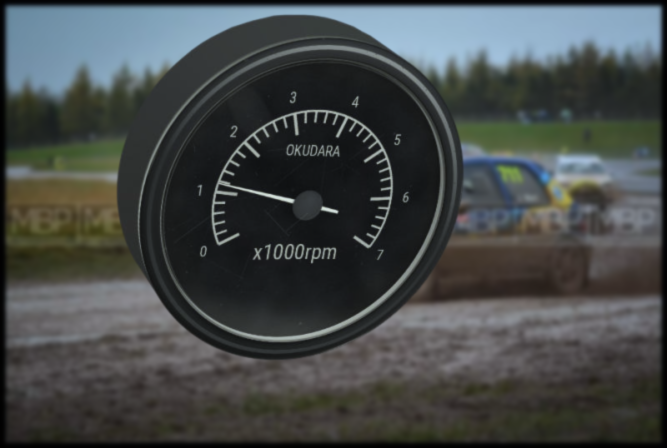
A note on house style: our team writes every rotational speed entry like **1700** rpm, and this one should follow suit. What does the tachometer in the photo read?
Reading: **1200** rpm
